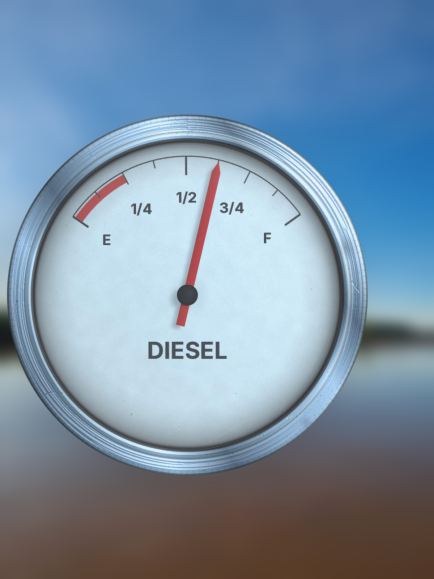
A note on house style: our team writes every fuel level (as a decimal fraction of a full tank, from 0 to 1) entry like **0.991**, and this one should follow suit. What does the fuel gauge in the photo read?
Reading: **0.625**
